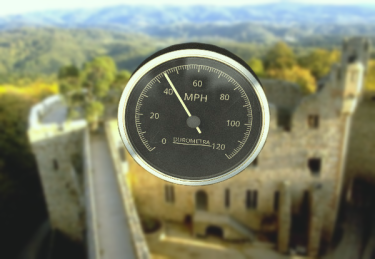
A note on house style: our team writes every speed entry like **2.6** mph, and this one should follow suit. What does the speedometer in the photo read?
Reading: **45** mph
